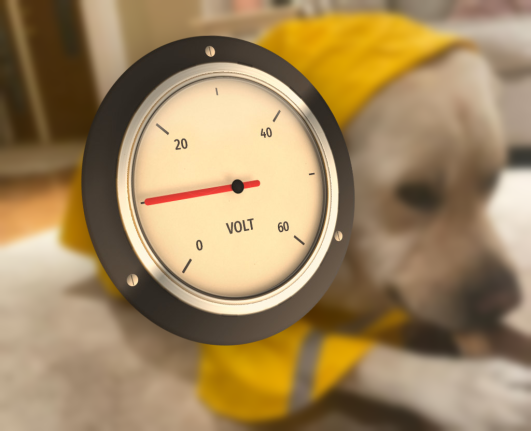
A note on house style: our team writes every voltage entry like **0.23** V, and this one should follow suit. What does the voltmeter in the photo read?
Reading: **10** V
